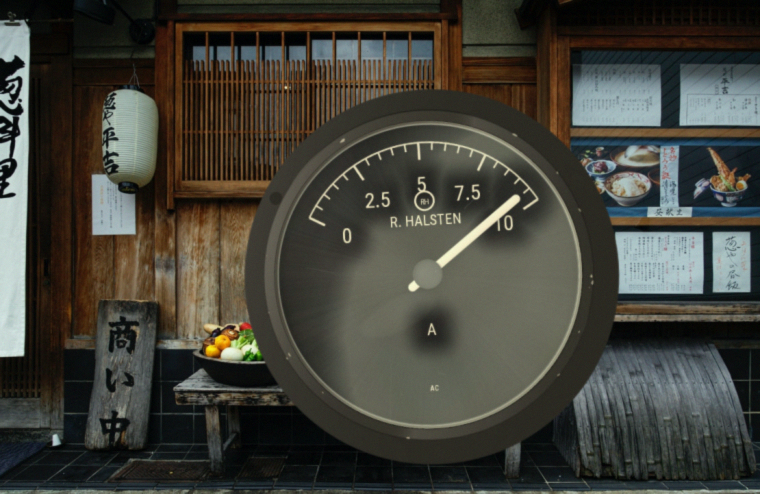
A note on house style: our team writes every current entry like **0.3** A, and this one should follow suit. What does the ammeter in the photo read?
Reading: **9.5** A
